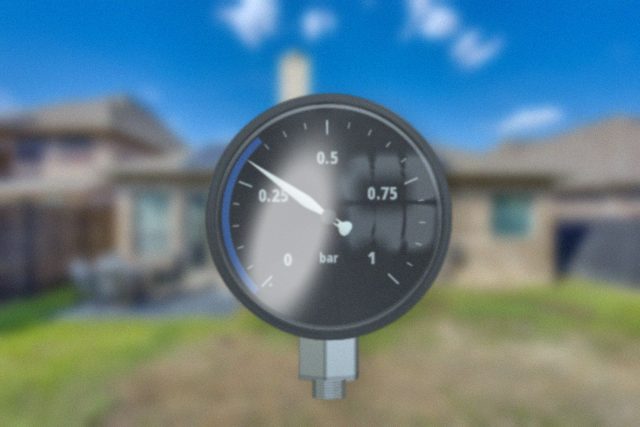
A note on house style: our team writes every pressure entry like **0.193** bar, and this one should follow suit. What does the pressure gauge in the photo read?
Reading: **0.3** bar
